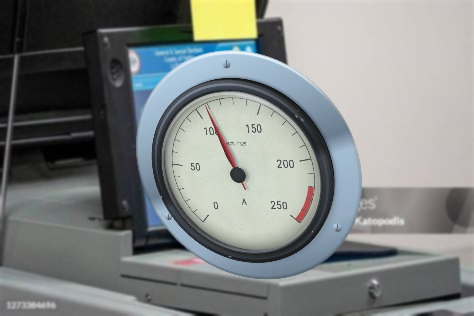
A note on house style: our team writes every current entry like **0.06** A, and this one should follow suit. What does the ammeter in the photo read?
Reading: **110** A
